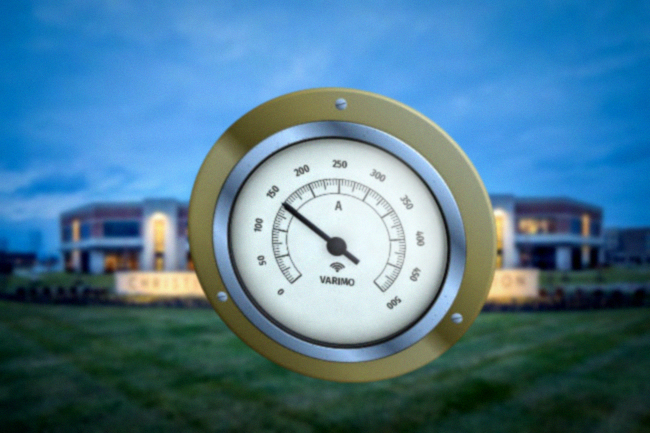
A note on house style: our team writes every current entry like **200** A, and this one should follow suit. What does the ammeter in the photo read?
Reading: **150** A
